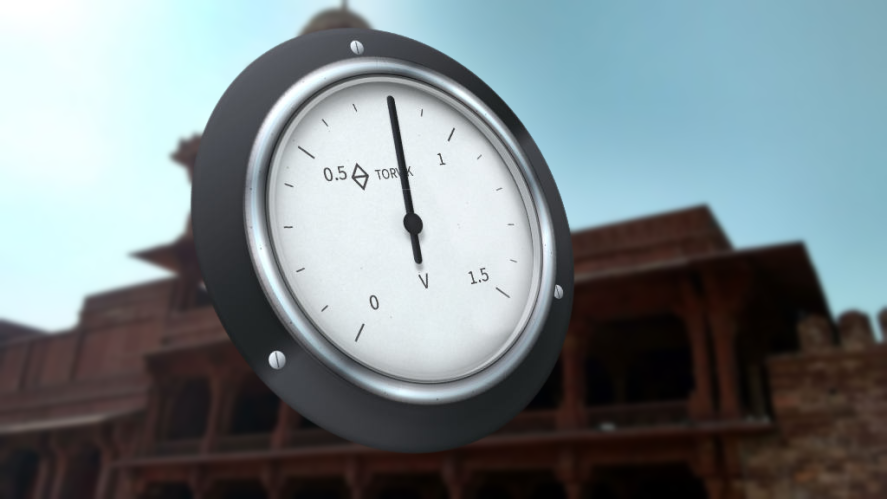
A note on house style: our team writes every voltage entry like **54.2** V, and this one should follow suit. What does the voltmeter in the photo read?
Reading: **0.8** V
